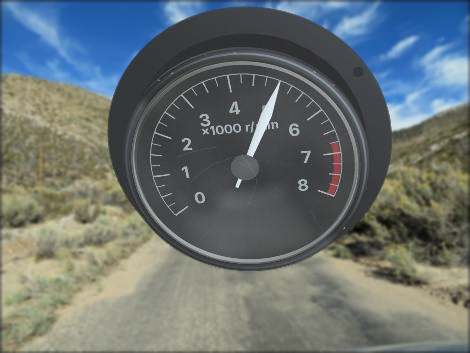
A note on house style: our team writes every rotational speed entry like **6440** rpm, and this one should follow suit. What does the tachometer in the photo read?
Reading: **5000** rpm
